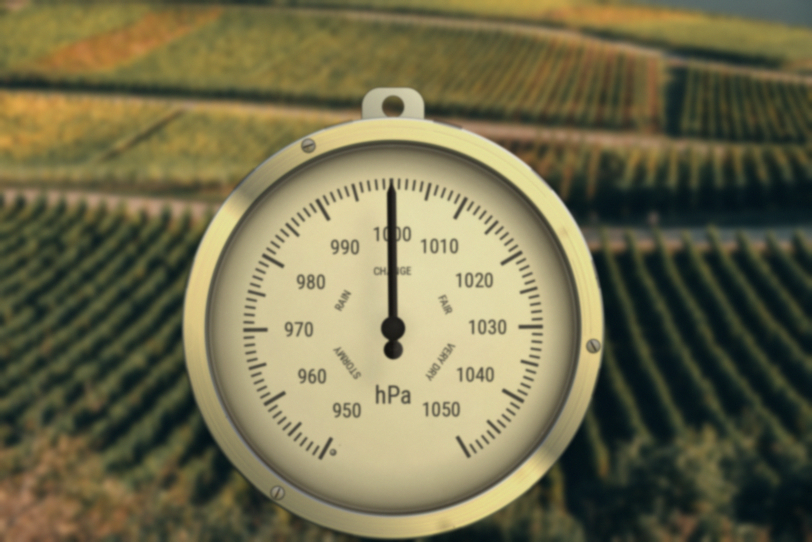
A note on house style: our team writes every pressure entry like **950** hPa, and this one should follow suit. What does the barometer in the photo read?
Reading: **1000** hPa
